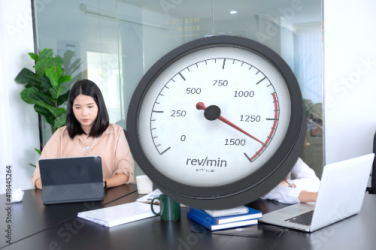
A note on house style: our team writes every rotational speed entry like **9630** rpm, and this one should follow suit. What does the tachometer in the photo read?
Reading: **1400** rpm
